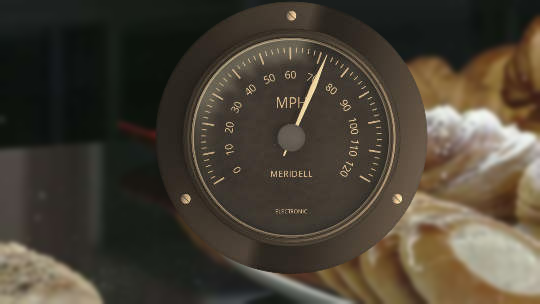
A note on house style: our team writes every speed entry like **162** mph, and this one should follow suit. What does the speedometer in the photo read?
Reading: **72** mph
